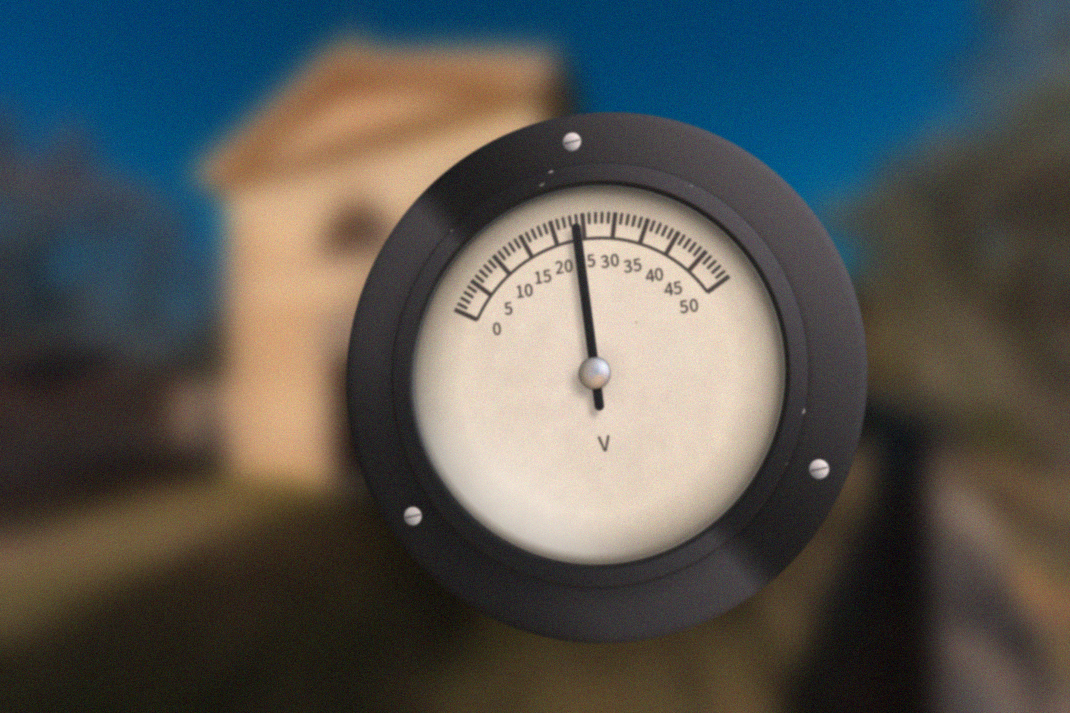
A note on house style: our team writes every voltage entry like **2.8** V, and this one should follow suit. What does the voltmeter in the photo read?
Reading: **24** V
